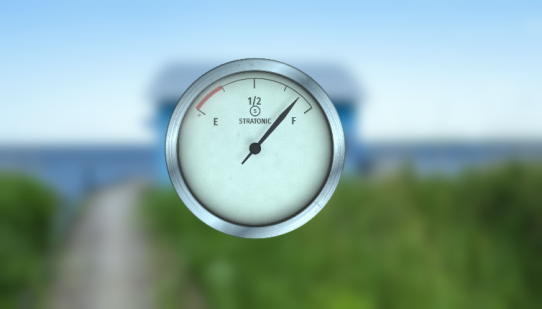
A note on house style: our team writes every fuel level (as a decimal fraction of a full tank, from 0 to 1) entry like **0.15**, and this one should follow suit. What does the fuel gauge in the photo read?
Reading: **0.875**
